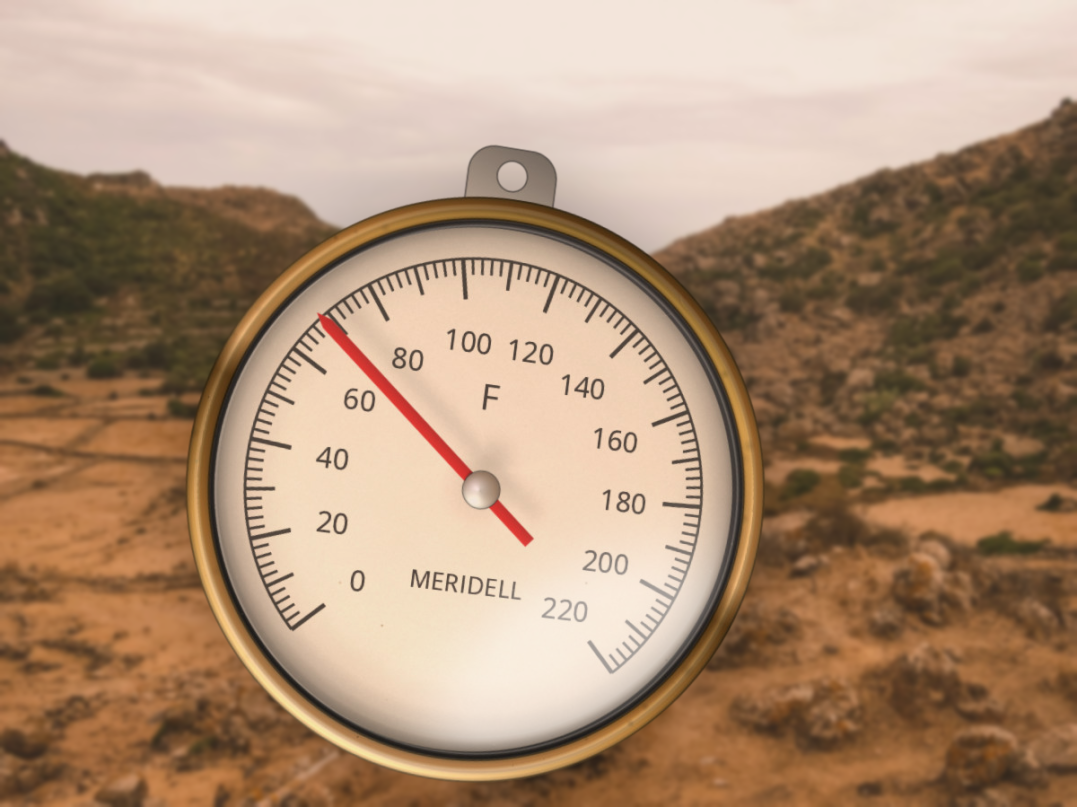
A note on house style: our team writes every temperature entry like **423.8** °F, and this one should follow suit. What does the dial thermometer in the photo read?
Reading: **68** °F
